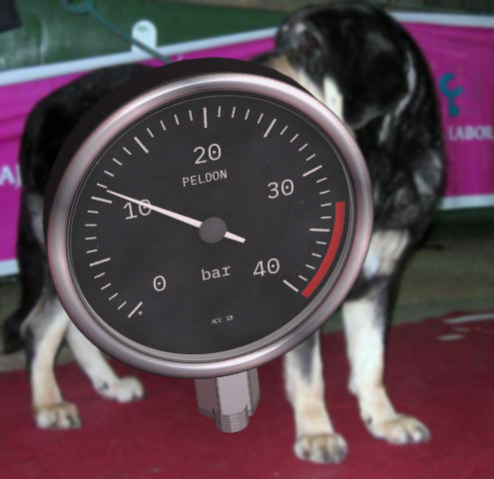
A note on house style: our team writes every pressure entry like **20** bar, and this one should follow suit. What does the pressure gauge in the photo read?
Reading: **11** bar
